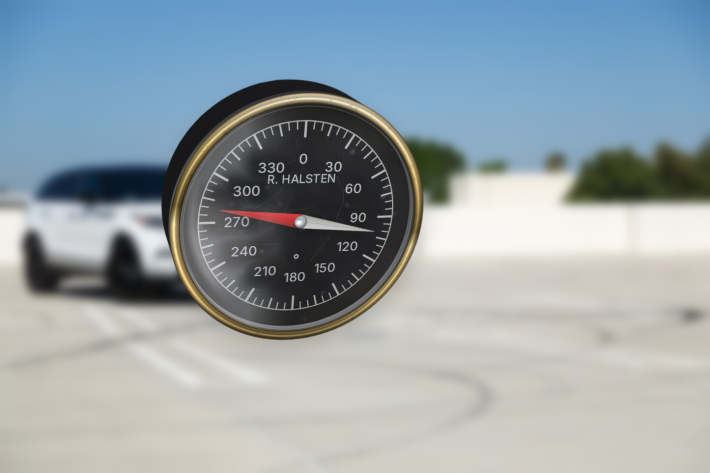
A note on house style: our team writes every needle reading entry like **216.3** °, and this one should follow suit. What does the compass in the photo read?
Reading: **280** °
